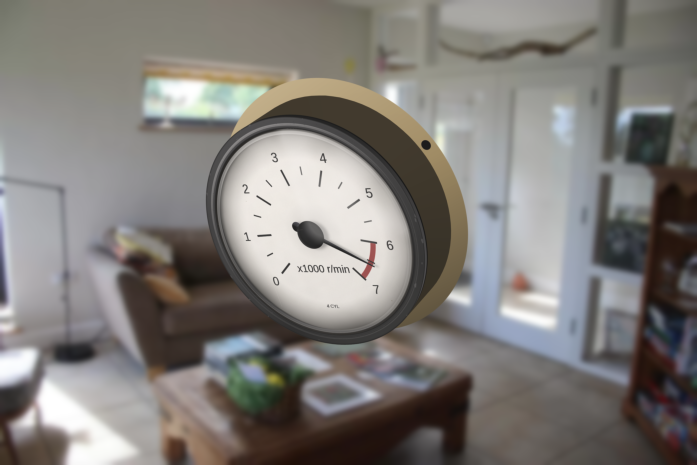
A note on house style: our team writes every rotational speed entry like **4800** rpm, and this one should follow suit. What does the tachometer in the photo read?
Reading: **6500** rpm
